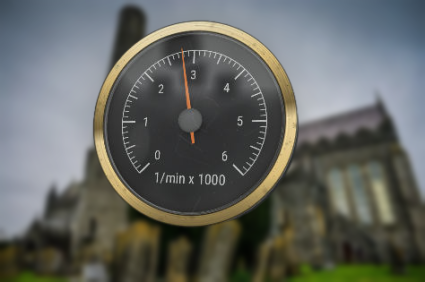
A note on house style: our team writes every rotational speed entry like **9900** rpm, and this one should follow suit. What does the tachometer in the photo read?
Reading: **2800** rpm
